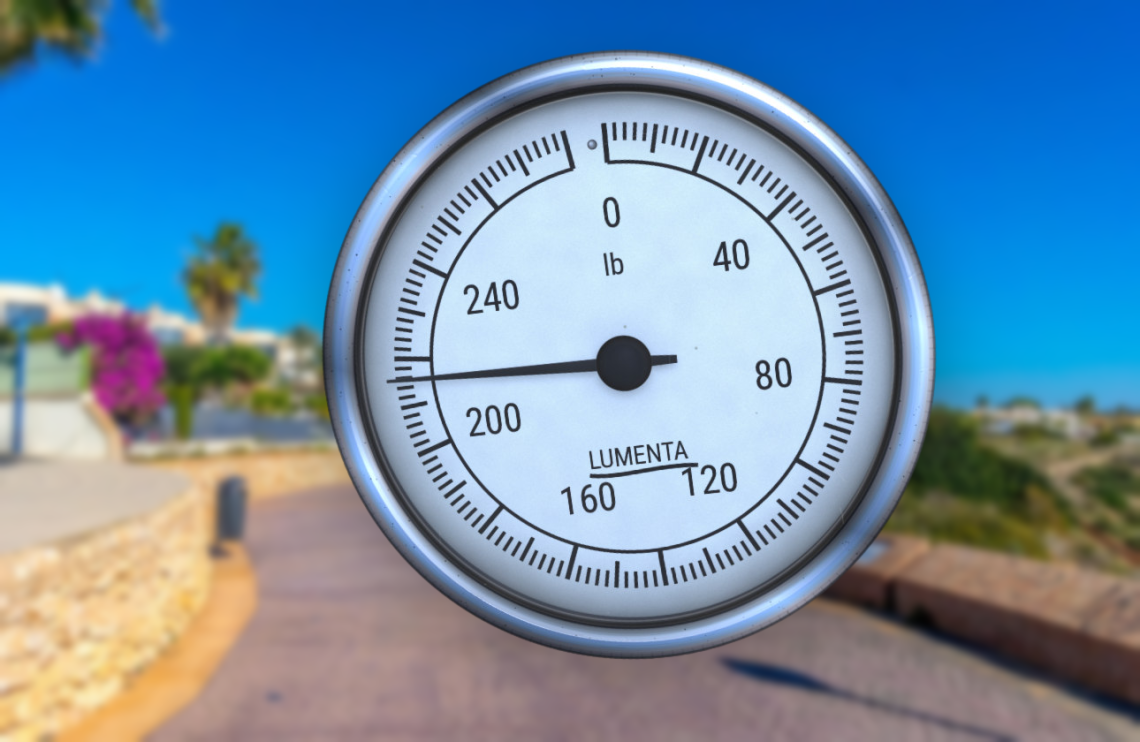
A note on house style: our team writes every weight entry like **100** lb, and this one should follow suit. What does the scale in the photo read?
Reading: **216** lb
